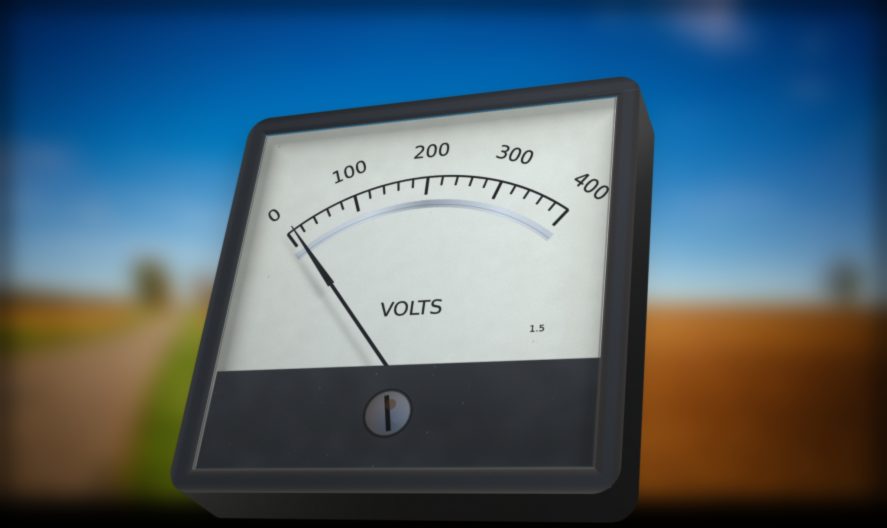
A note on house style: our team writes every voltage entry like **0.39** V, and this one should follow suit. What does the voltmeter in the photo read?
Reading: **10** V
